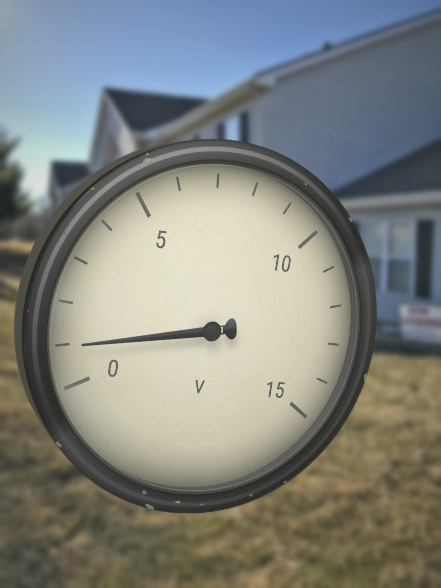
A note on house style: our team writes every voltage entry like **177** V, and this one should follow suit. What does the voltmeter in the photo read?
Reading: **1** V
